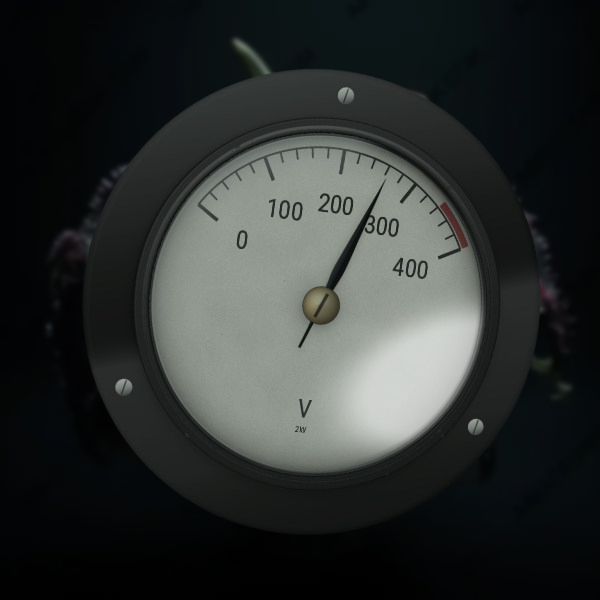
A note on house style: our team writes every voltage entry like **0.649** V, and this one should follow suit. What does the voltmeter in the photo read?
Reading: **260** V
